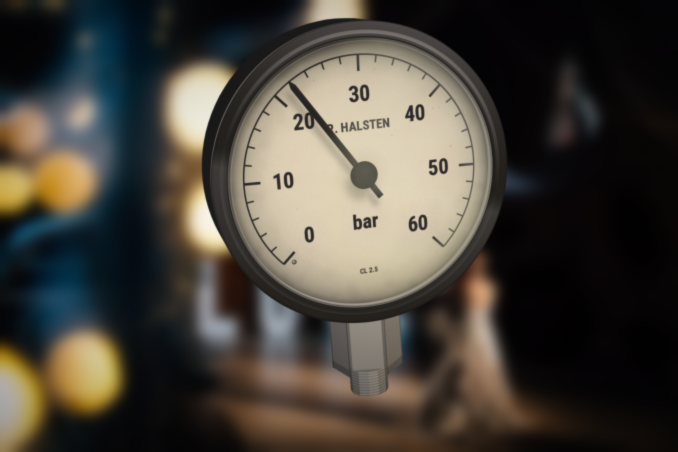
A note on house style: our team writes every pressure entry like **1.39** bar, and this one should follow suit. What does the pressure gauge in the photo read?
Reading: **22** bar
